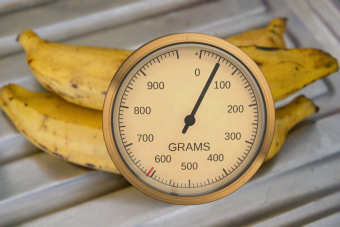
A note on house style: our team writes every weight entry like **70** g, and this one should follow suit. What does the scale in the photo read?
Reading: **50** g
